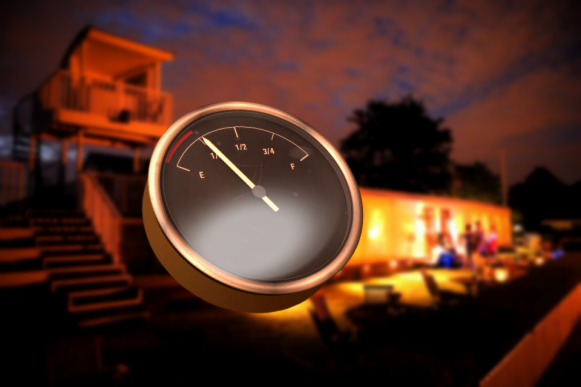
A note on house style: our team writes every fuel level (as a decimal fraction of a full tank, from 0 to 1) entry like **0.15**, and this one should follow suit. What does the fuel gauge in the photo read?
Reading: **0.25**
